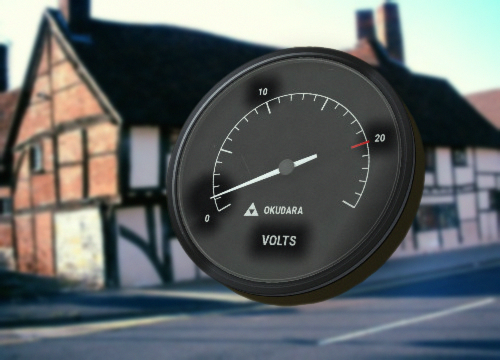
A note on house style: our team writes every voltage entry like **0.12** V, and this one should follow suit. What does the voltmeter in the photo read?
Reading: **1** V
